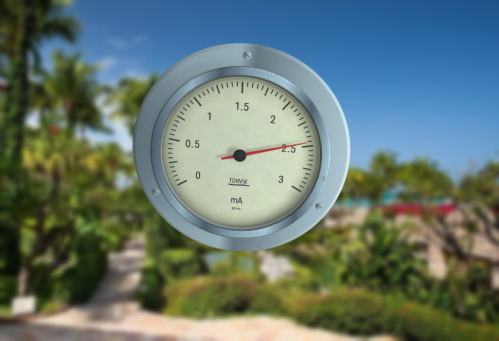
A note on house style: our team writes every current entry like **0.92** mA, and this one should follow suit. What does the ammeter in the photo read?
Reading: **2.45** mA
